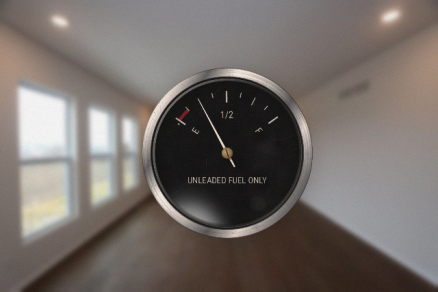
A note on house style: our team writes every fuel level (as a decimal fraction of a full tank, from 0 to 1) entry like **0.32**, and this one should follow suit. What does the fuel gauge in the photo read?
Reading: **0.25**
